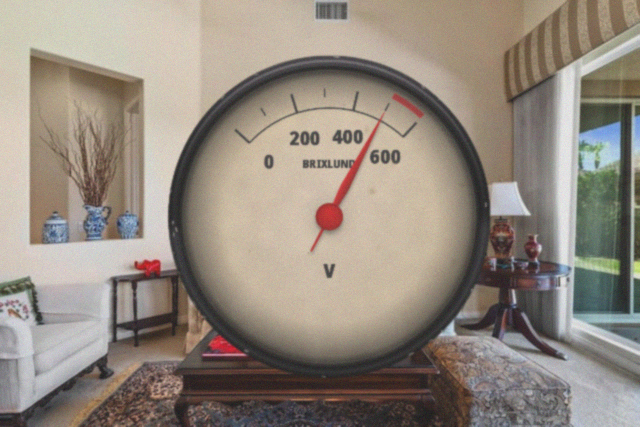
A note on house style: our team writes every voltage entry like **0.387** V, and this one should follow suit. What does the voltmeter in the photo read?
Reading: **500** V
